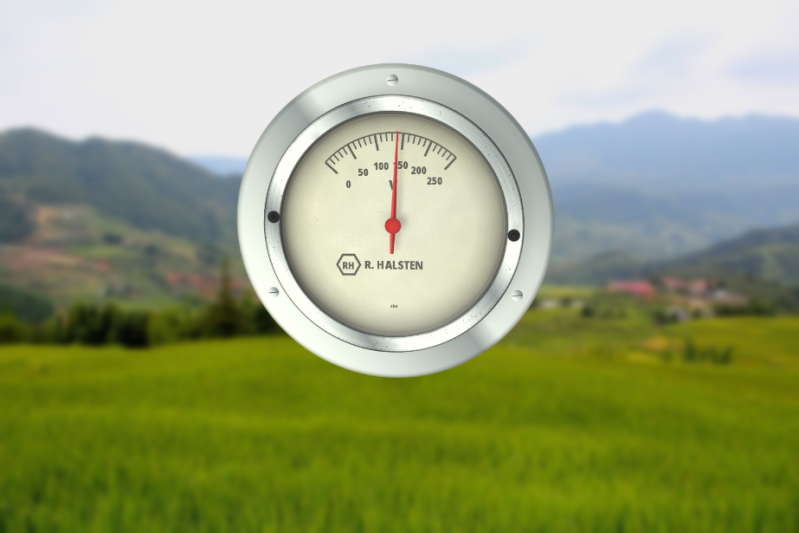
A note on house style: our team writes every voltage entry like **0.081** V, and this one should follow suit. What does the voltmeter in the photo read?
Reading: **140** V
